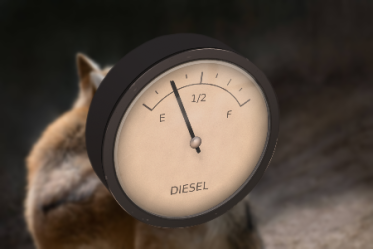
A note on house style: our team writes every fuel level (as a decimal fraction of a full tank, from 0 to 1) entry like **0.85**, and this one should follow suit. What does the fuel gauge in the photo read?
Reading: **0.25**
